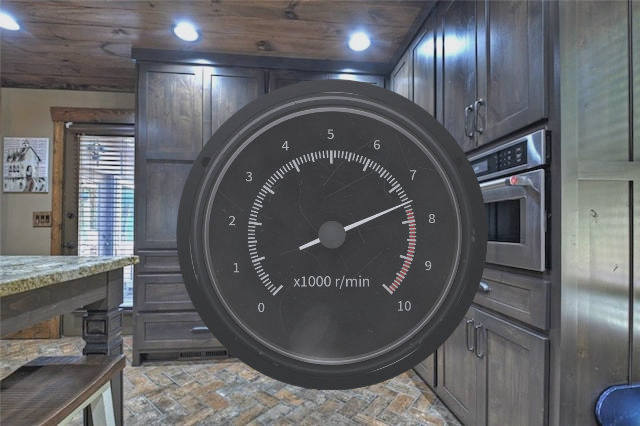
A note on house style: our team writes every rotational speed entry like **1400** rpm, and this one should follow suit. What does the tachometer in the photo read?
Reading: **7500** rpm
